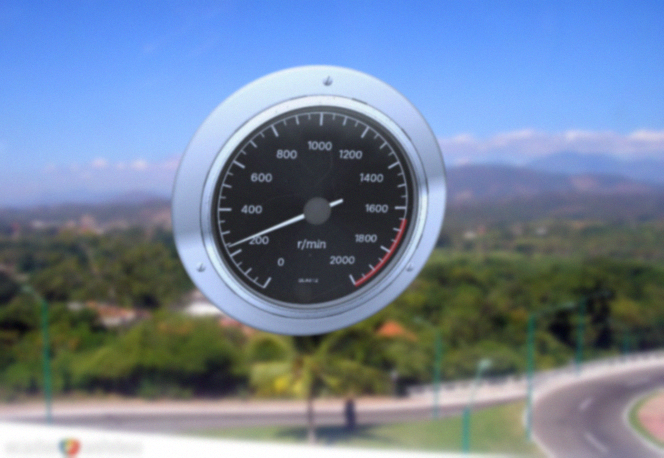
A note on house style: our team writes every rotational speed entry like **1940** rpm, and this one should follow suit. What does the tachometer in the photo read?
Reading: **250** rpm
